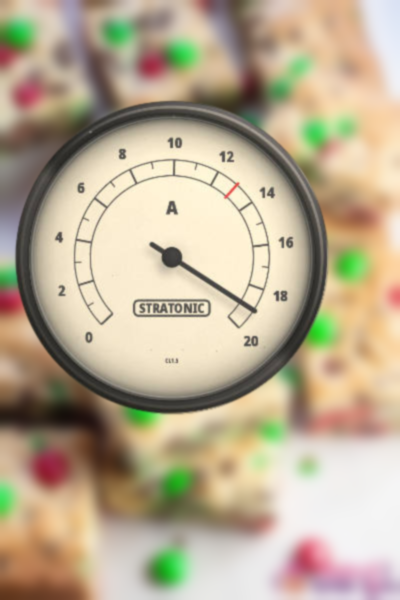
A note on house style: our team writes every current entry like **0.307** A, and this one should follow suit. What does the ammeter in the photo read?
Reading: **19** A
